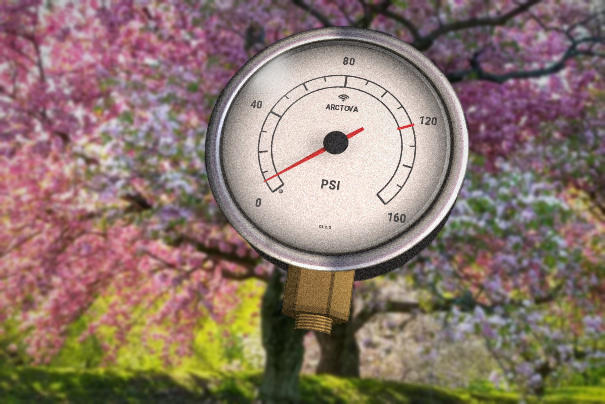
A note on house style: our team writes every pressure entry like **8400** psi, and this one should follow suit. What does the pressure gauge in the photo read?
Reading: **5** psi
